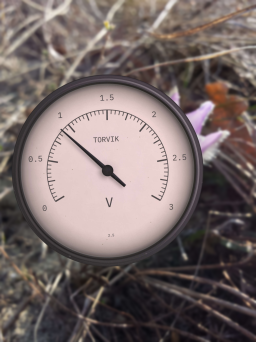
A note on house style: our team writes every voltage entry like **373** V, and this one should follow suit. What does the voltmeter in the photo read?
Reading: **0.9** V
